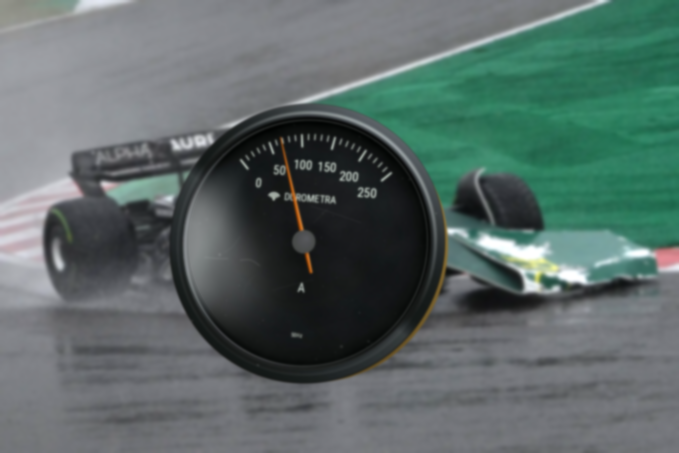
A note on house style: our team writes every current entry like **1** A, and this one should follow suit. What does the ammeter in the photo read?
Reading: **70** A
